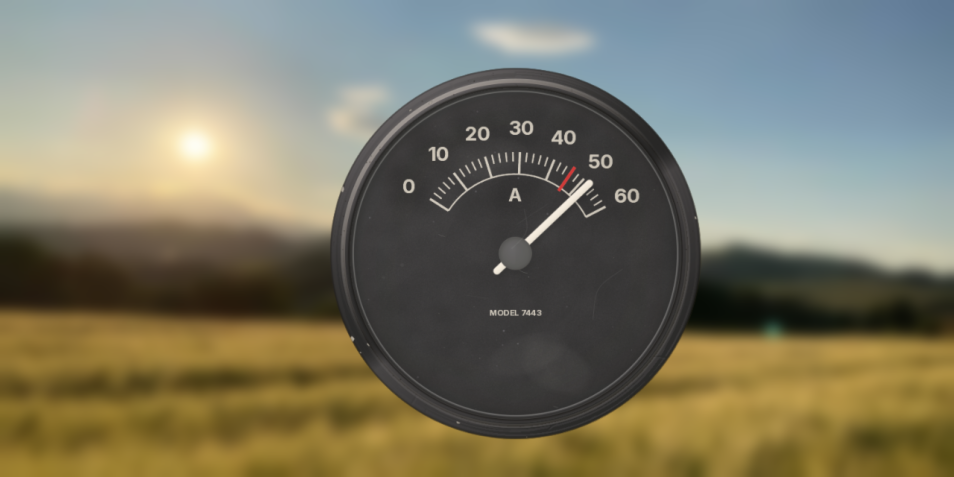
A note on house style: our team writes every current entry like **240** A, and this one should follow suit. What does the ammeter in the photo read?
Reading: **52** A
